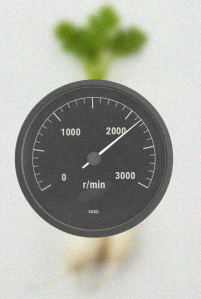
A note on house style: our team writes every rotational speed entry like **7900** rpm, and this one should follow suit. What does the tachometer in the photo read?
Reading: **2150** rpm
